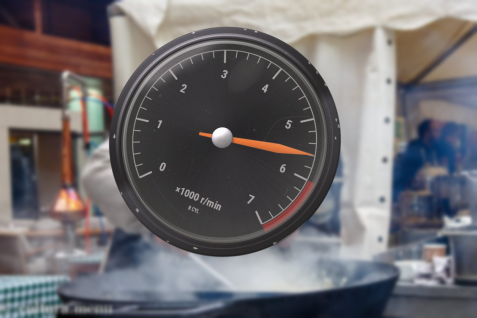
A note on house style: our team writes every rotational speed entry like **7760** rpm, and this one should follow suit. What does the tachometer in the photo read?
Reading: **5600** rpm
